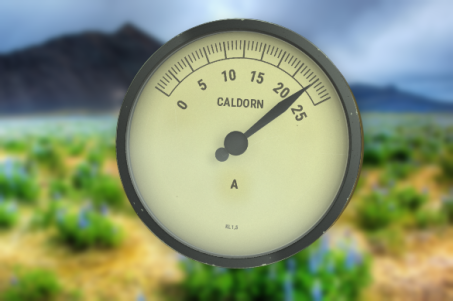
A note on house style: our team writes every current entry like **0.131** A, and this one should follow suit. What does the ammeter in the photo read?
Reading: **22.5** A
